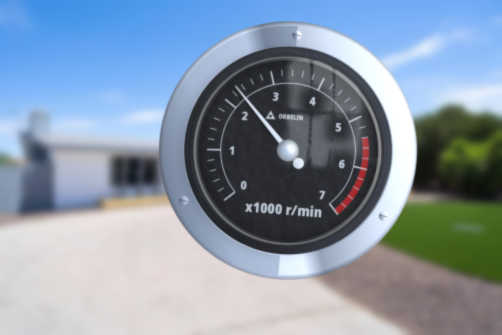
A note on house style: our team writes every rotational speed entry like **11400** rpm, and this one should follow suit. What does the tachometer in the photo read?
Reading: **2300** rpm
